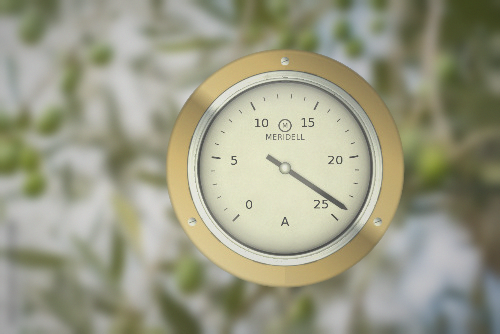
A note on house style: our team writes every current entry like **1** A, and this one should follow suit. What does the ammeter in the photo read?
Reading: **24** A
